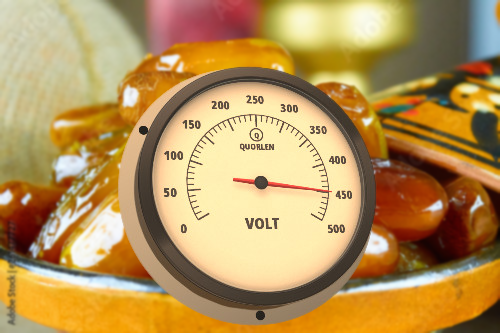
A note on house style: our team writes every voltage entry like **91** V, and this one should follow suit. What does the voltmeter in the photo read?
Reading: **450** V
